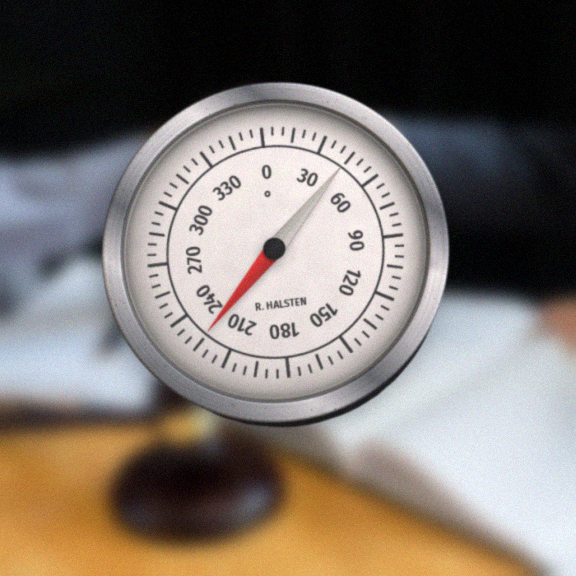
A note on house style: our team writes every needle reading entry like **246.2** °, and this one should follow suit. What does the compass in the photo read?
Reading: **225** °
